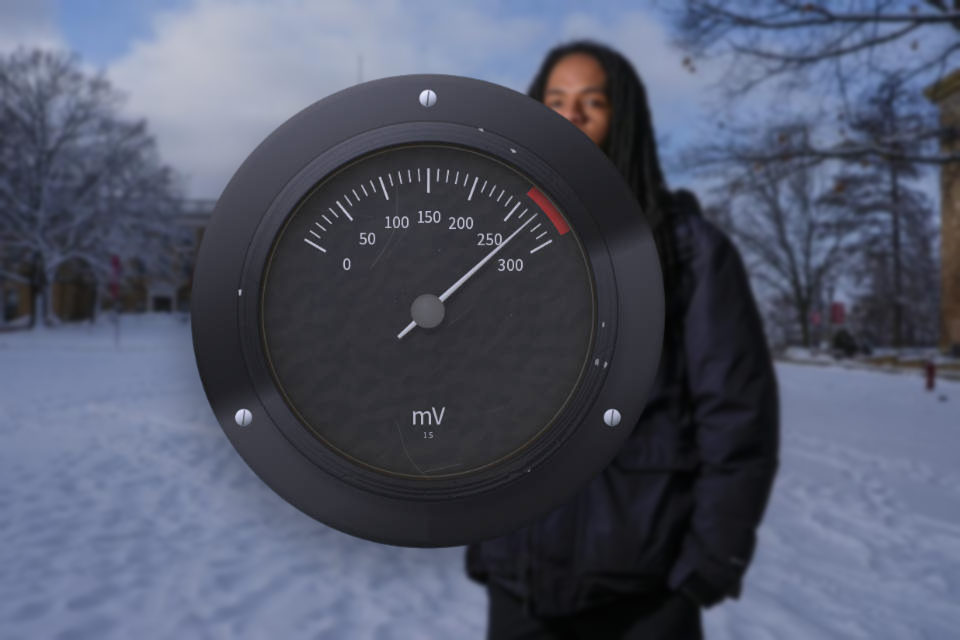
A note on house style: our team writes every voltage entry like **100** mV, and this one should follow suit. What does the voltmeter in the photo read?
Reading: **270** mV
